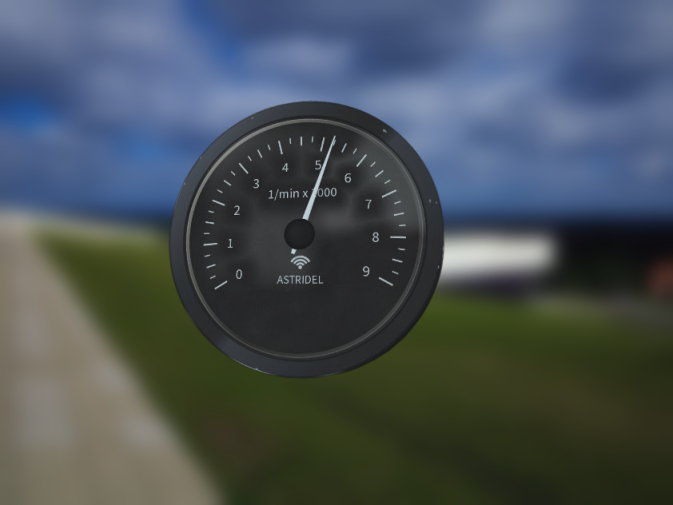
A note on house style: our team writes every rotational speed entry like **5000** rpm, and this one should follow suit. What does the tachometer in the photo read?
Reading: **5250** rpm
